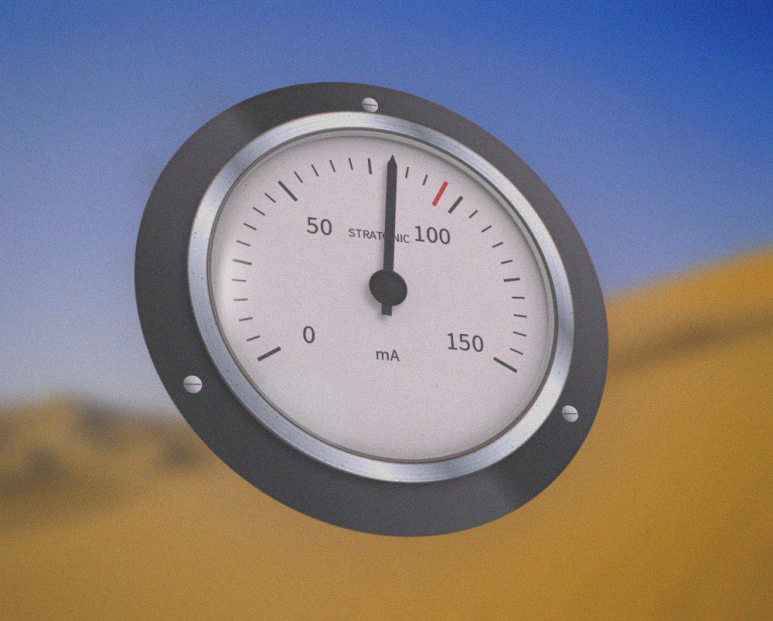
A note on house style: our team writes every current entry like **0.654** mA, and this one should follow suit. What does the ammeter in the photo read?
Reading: **80** mA
